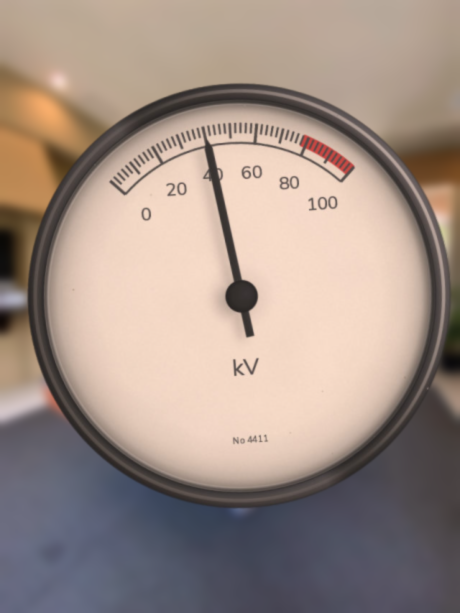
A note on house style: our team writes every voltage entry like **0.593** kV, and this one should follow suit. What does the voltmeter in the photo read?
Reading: **40** kV
